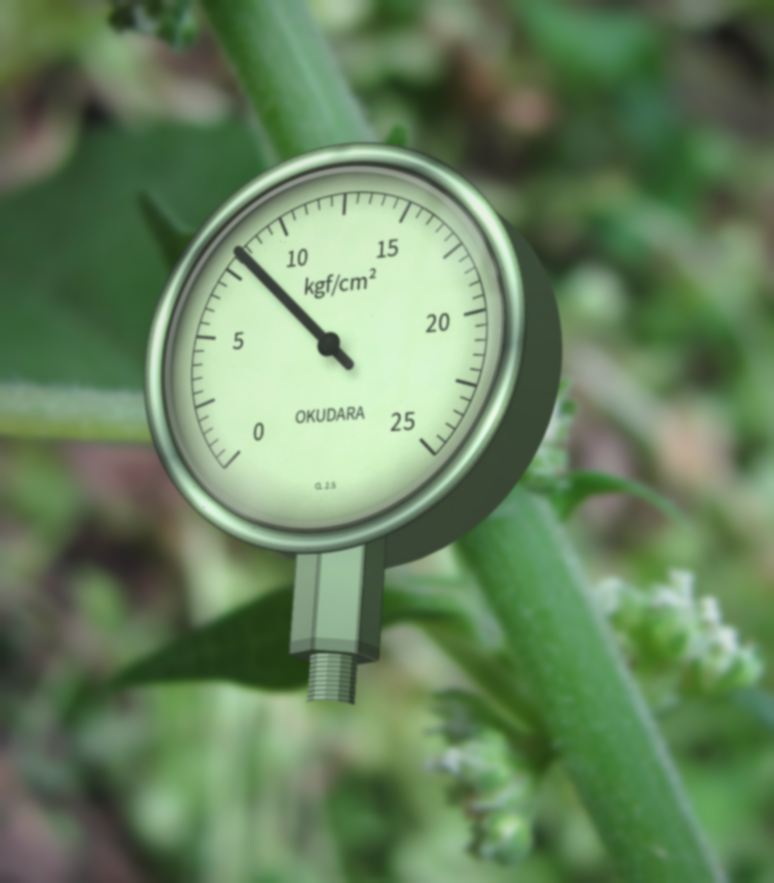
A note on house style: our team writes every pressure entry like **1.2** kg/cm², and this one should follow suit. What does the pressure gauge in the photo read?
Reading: **8.25** kg/cm²
